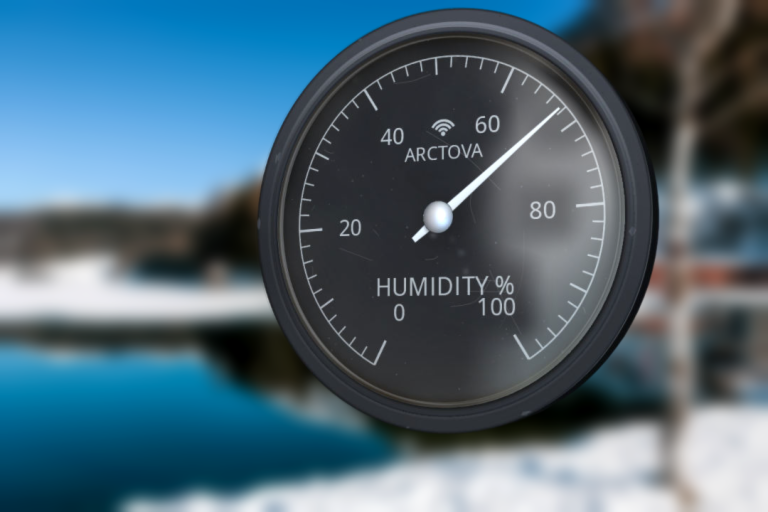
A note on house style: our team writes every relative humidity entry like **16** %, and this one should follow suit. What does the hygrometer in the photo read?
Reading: **68** %
